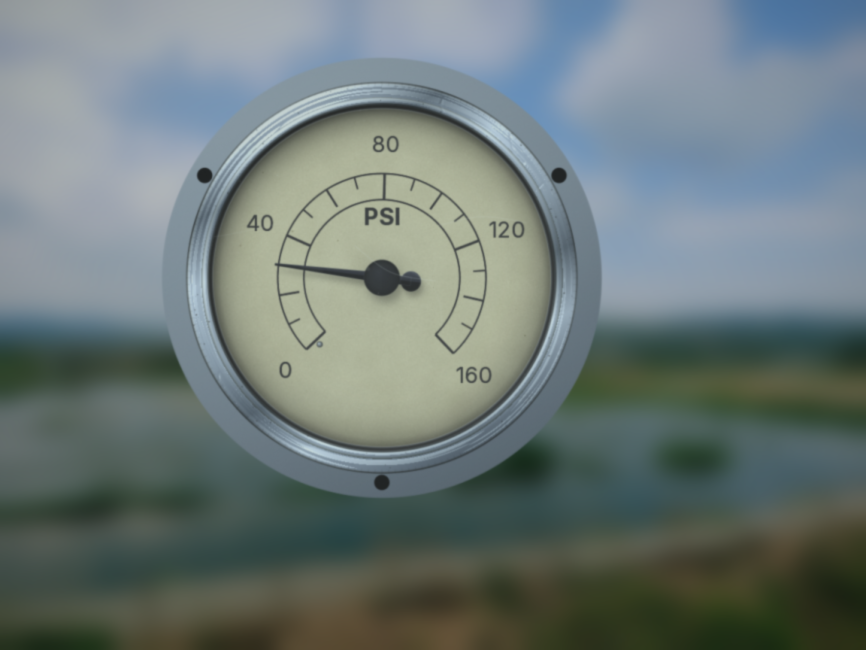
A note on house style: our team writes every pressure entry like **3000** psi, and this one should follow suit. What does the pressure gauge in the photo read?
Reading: **30** psi
